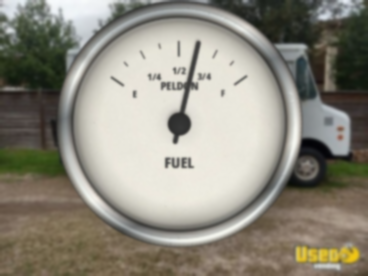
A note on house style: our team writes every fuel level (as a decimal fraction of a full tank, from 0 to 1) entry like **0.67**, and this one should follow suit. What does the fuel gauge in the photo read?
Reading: **0.625**
